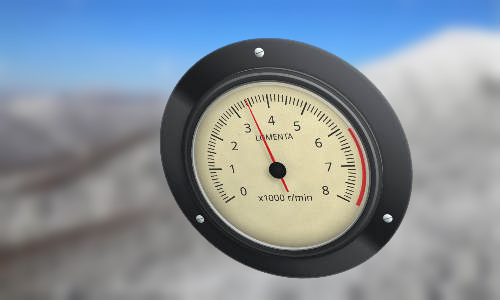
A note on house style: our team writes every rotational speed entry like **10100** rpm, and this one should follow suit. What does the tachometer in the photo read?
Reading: **3500** rpm
